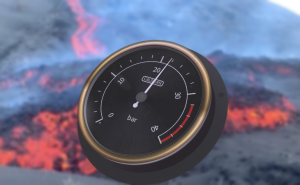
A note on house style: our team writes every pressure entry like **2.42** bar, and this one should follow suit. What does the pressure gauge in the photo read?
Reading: **22** bar
